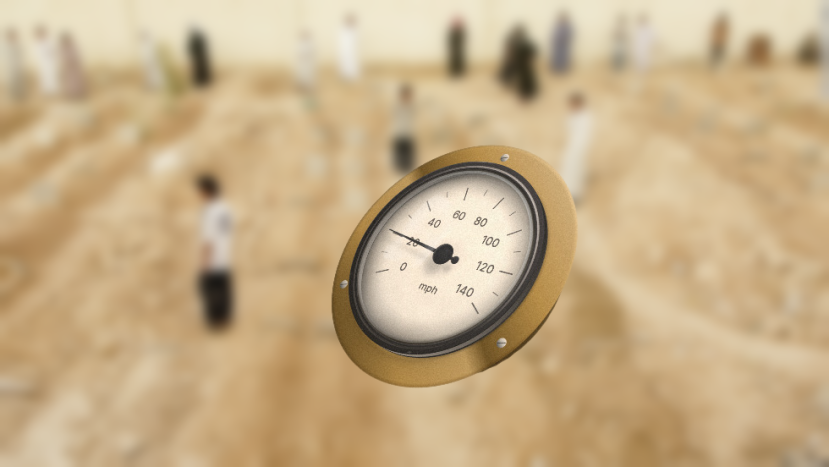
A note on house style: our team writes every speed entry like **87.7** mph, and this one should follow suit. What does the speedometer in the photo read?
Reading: **20** mph
